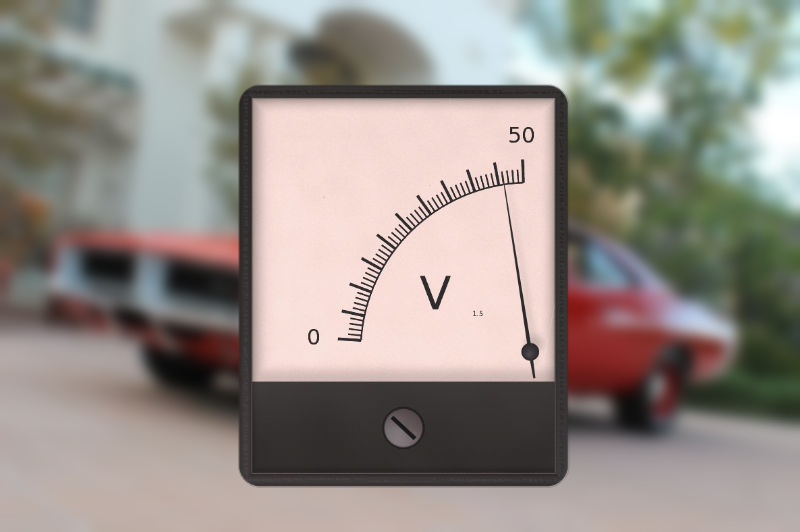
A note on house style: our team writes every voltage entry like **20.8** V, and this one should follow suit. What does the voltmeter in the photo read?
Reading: **46** V
